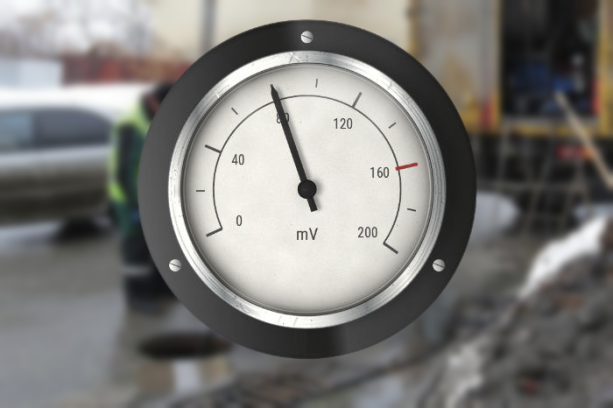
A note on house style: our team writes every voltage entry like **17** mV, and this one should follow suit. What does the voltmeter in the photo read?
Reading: **80** mV
